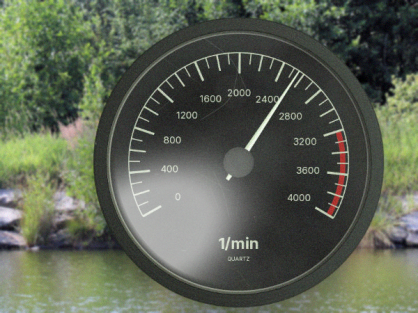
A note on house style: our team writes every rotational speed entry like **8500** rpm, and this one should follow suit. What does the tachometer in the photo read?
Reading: **2550** rpm
